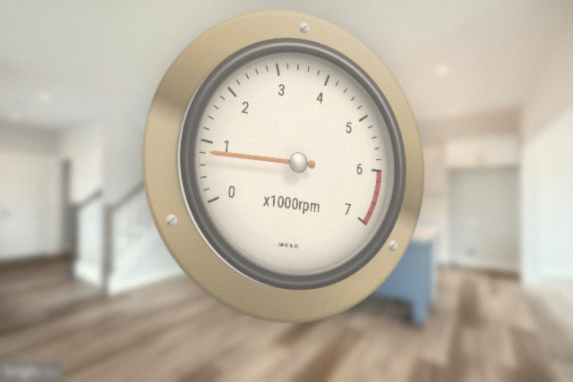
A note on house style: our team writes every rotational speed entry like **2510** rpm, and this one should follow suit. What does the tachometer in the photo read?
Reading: **800** rpm
